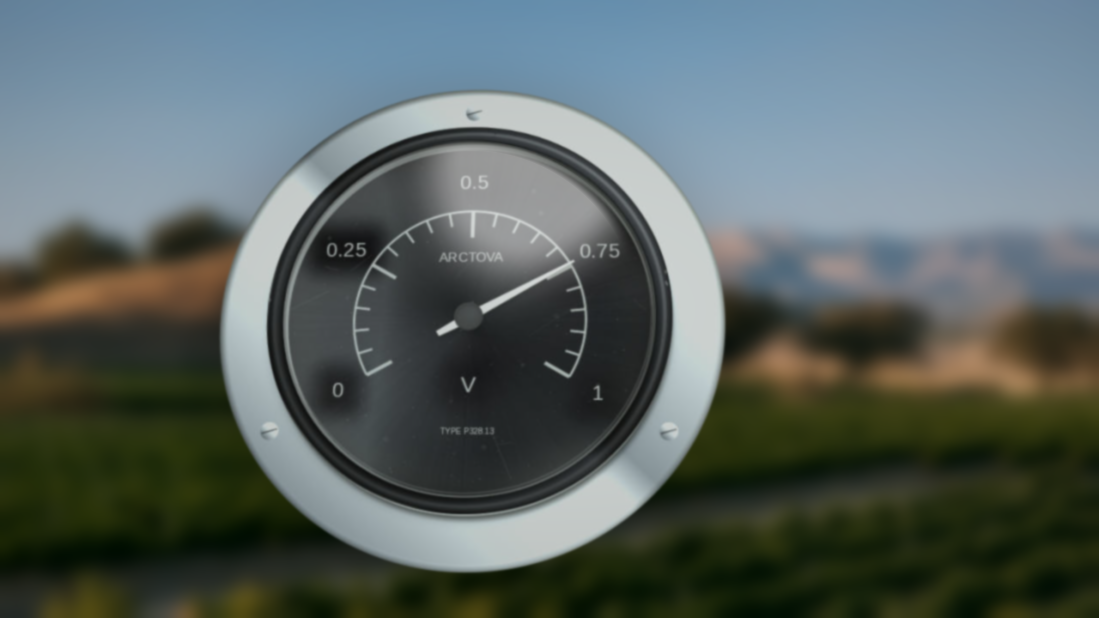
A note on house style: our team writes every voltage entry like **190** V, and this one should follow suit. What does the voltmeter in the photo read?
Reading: **0.75** V
